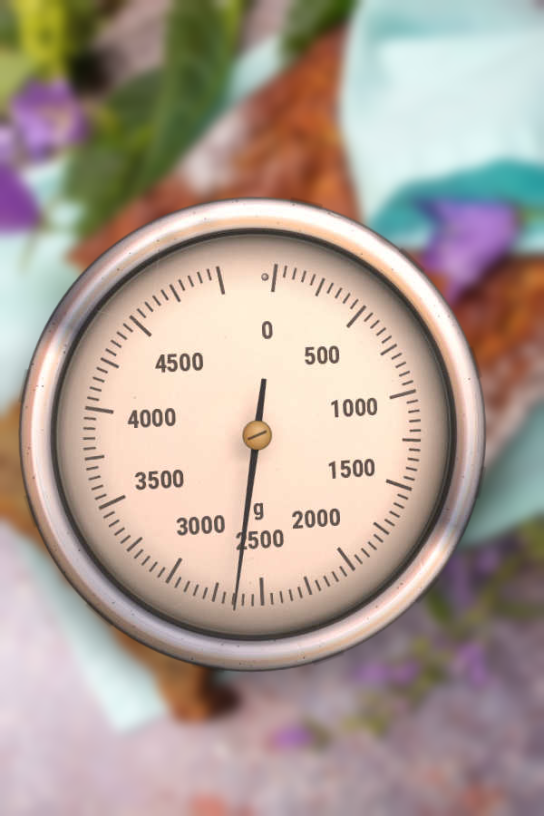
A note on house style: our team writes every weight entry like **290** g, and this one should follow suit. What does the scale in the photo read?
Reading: **2650** g
